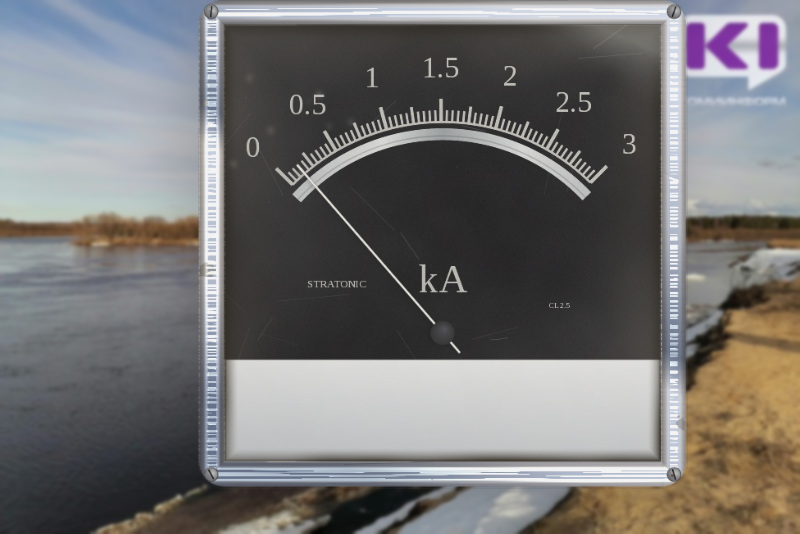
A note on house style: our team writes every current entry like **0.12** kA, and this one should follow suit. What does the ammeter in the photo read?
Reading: **0.15** kA
